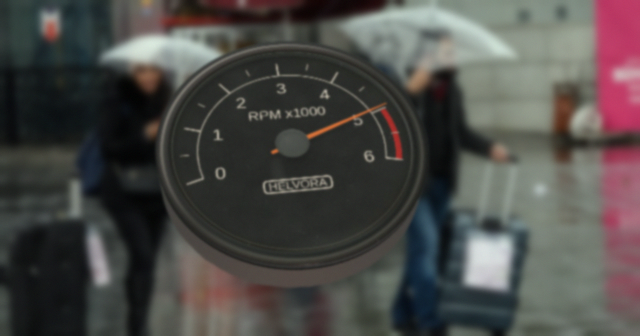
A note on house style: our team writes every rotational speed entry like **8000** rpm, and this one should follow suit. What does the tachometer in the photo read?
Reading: **5000** rpm
